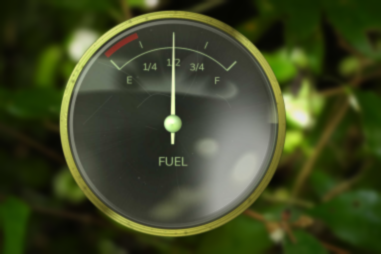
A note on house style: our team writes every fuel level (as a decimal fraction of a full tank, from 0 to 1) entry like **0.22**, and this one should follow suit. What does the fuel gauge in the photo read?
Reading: **0.5**
